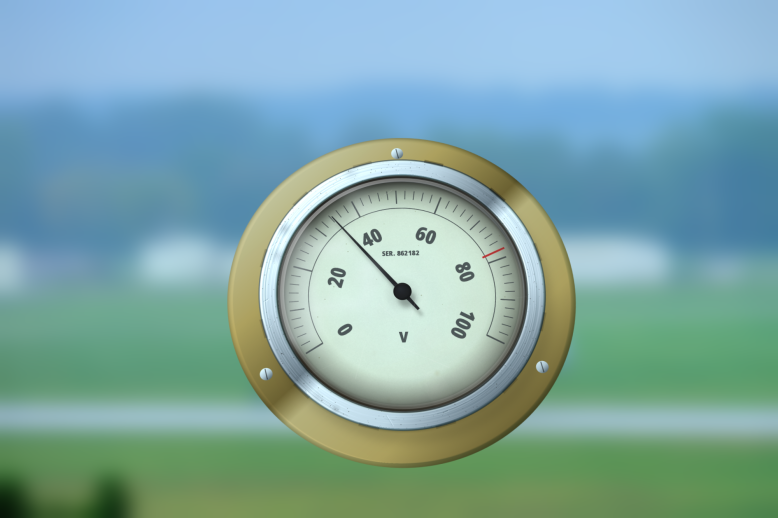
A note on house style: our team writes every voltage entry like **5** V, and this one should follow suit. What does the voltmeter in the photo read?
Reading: **34** V
